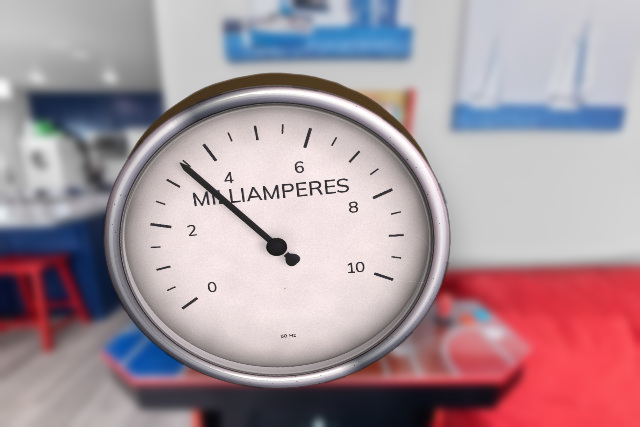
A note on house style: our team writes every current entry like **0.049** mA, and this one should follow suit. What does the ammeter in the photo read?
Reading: **3.5** mA
